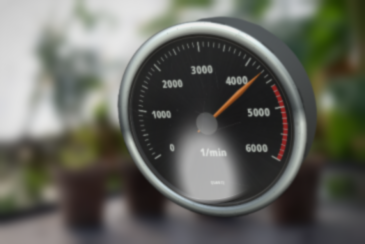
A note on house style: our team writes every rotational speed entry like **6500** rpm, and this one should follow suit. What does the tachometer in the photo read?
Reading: **4300** rpm
